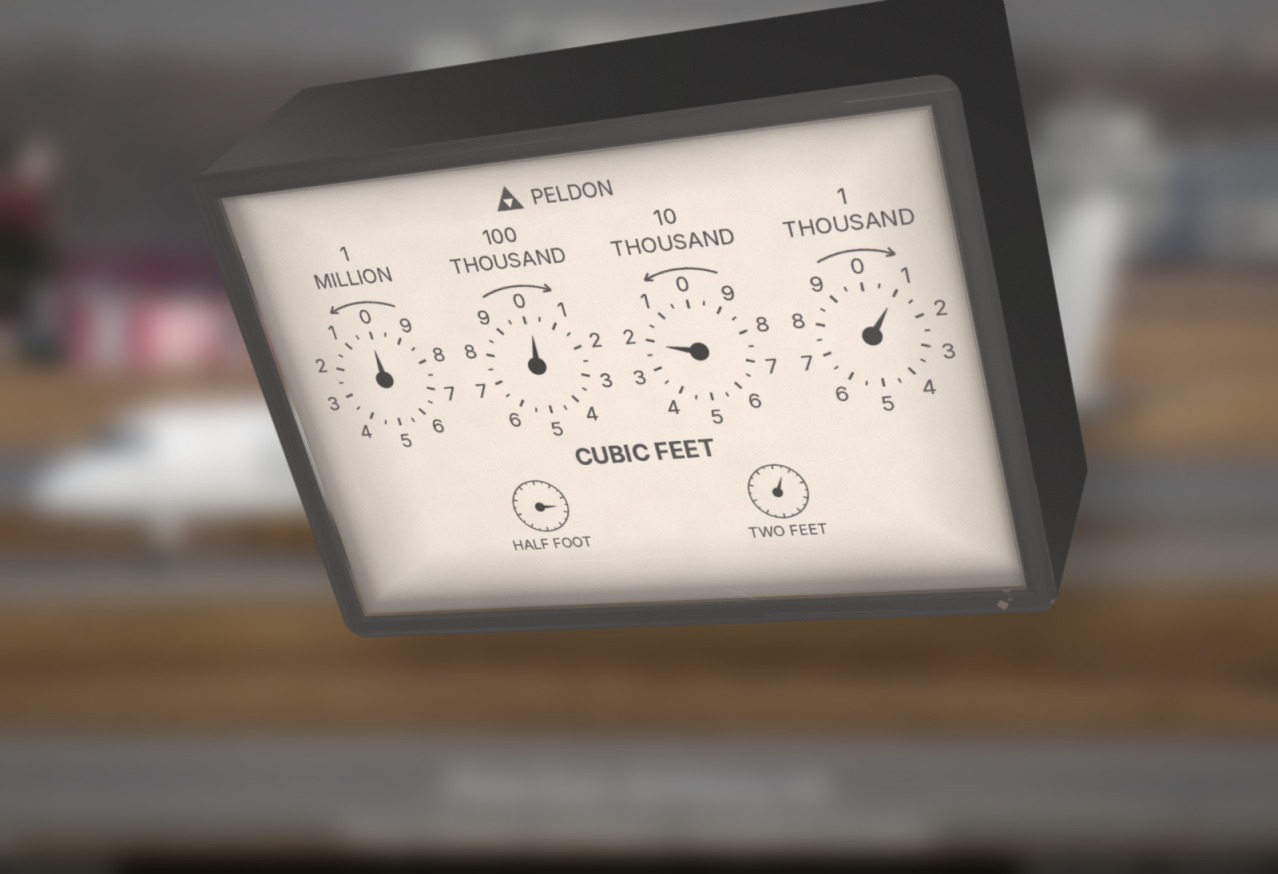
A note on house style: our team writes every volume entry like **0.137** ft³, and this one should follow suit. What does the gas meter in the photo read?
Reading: **2100** ft³
